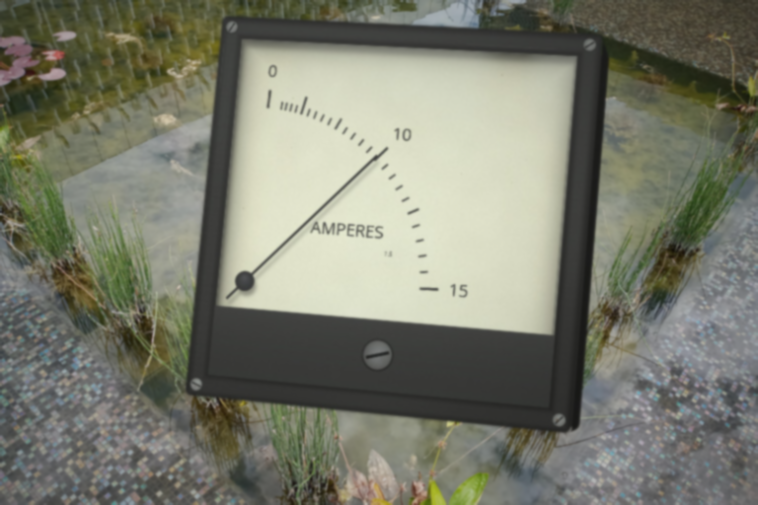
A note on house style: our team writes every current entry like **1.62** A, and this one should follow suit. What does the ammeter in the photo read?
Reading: **10** A
